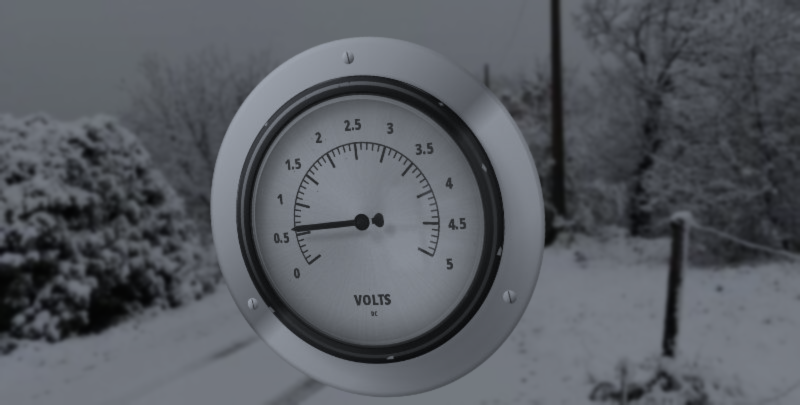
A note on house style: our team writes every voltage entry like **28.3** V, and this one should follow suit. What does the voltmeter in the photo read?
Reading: **0.6** V
